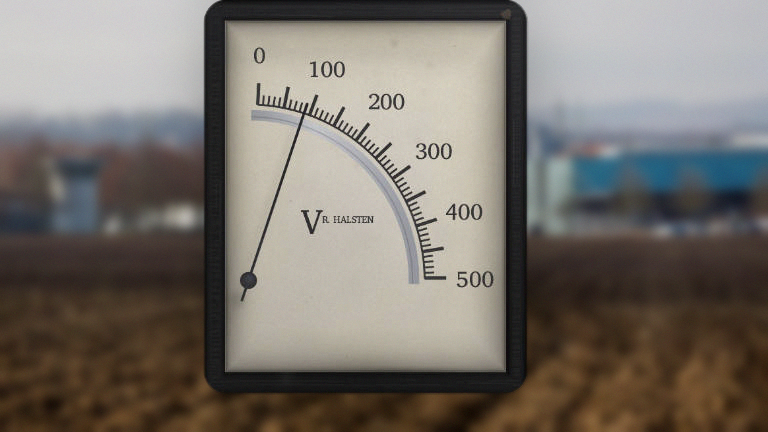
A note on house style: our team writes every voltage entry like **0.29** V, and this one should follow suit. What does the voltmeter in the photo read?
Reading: **90** V
